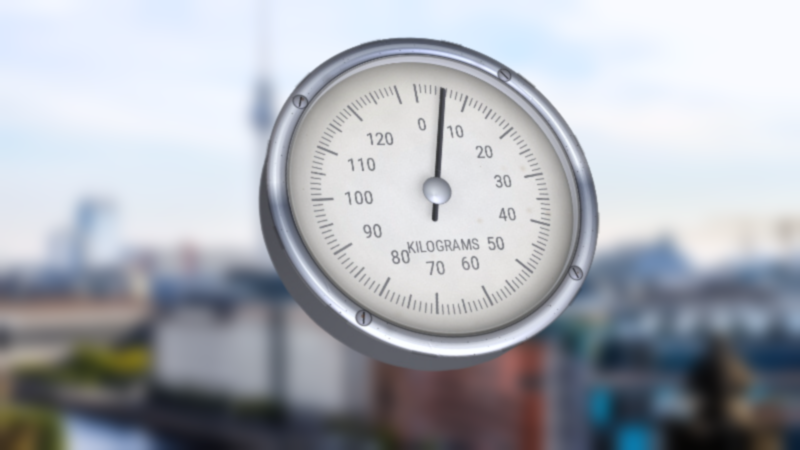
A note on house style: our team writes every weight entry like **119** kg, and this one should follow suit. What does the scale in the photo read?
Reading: **5** kg
